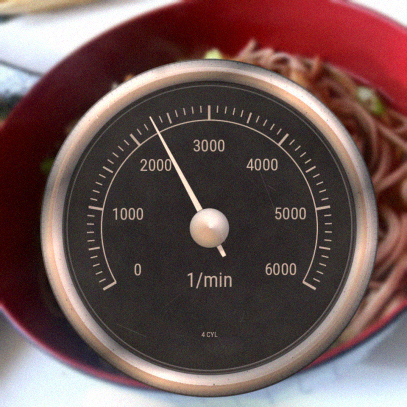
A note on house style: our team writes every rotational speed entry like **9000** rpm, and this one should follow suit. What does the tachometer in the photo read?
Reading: **2300** rpm
